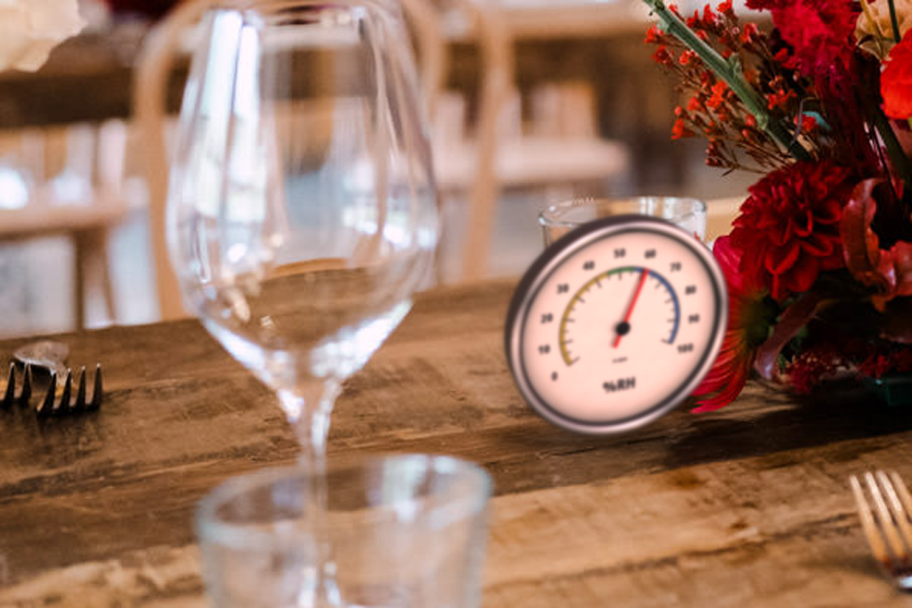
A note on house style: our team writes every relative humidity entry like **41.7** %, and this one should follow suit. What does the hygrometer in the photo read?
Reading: **60** %
